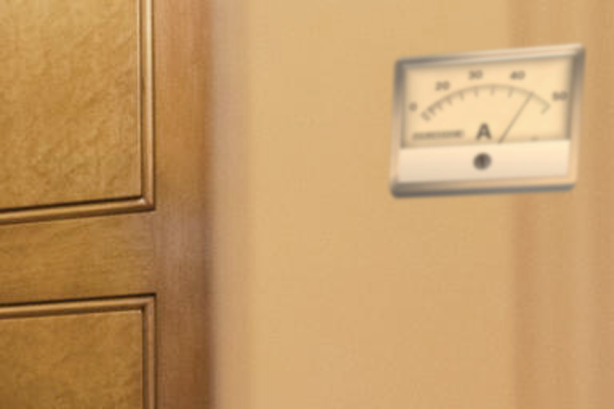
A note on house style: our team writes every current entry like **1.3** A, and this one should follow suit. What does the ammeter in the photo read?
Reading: **45** A
